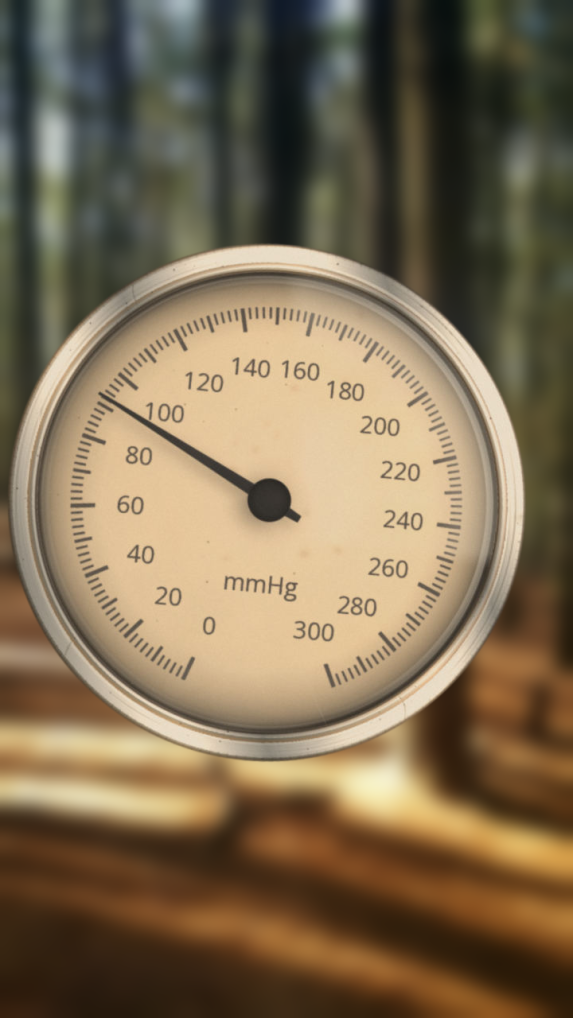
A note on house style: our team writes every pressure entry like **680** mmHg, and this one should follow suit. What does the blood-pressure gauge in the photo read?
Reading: **92** mmHg
